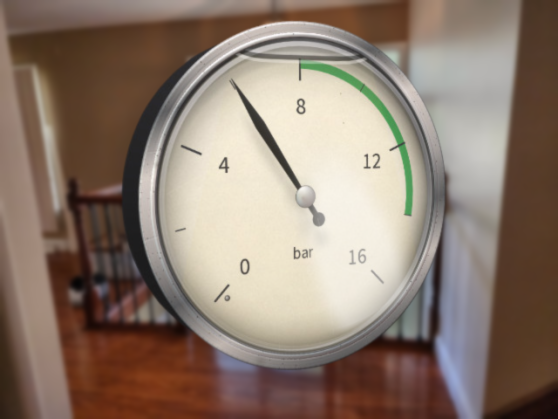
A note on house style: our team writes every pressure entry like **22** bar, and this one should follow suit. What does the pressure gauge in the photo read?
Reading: **6** bar
